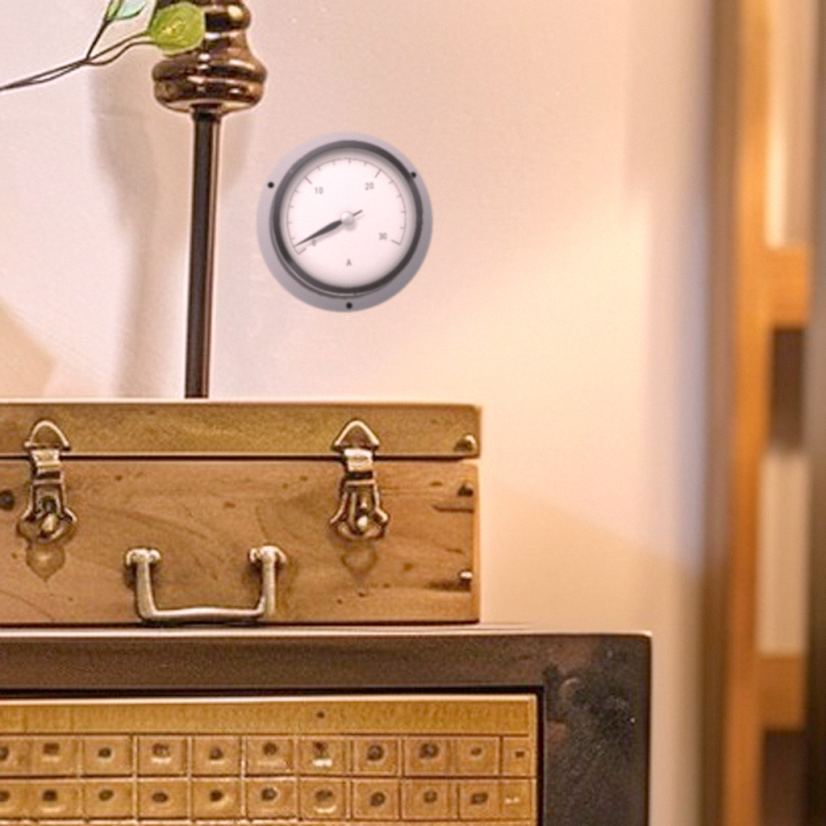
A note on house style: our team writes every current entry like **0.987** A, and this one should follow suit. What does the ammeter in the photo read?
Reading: **1** A
